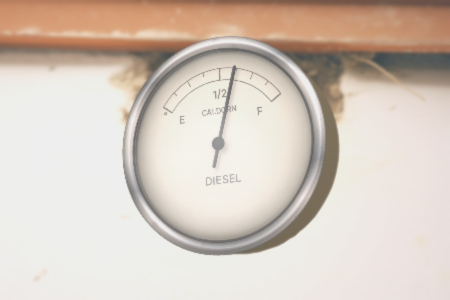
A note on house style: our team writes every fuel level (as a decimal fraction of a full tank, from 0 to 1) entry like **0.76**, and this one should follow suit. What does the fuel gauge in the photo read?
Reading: **0.625**
